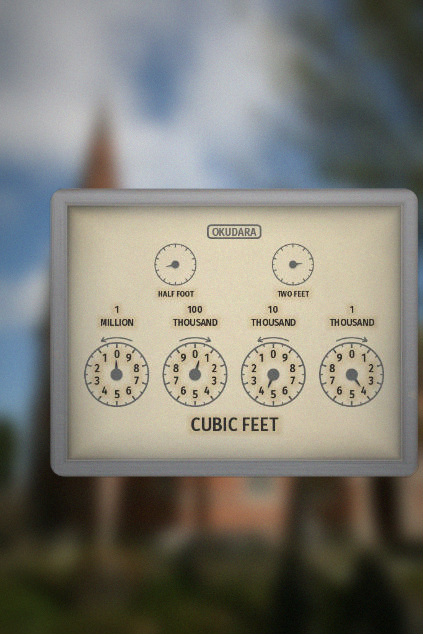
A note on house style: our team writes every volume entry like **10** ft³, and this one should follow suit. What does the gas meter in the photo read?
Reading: **4400** ft³
